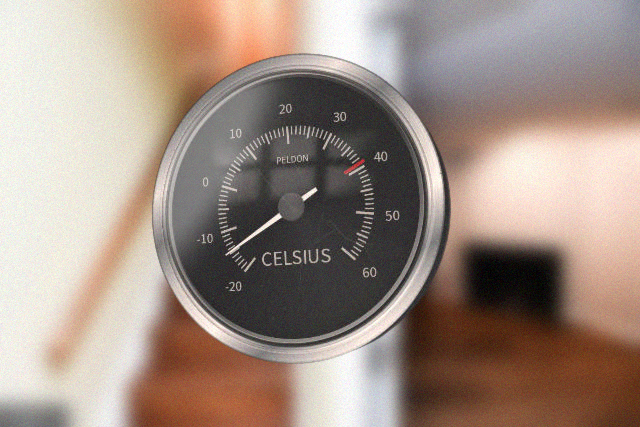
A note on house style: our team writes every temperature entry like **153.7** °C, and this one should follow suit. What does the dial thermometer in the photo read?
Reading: **-15** °C
